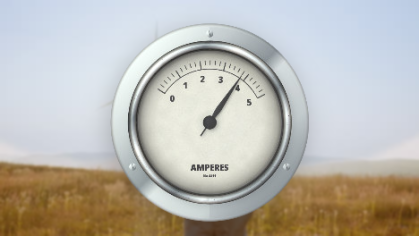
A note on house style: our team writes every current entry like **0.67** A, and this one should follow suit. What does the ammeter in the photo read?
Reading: **3.8** A
